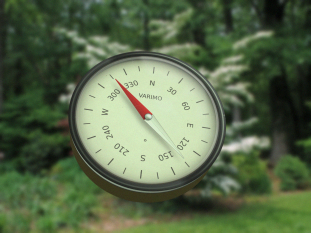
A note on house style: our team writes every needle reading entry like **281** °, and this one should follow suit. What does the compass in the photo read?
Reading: **315** °
